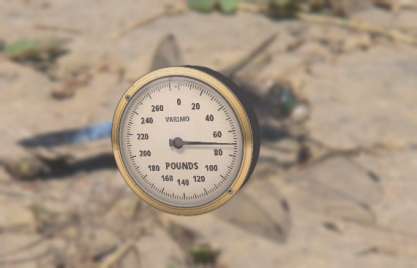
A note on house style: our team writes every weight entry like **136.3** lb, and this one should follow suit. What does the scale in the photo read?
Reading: **70** lb
